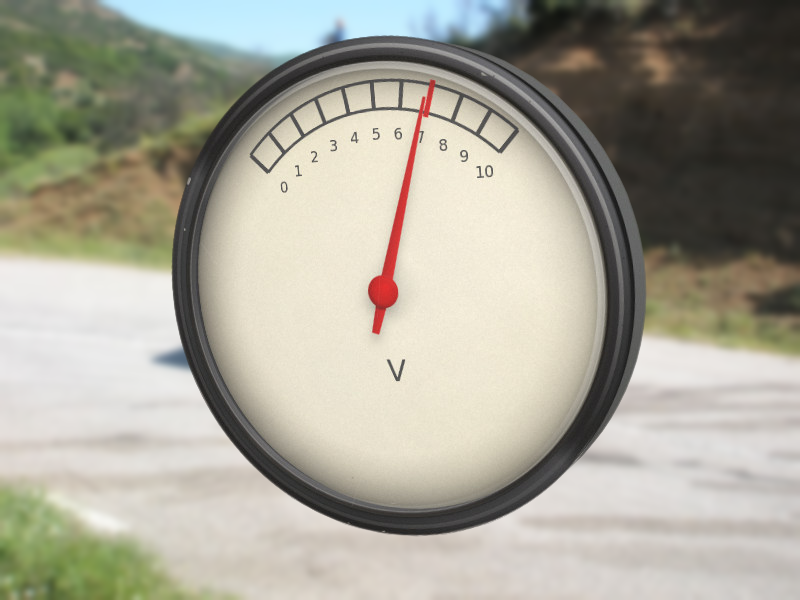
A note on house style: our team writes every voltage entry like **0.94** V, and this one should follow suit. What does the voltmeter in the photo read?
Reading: **7** V
